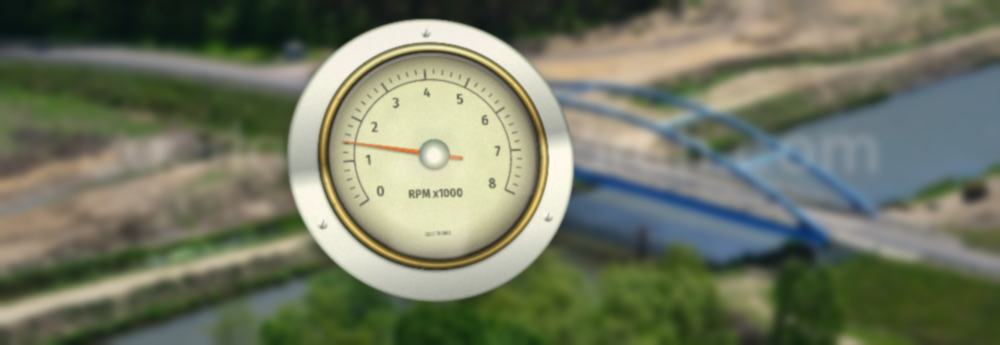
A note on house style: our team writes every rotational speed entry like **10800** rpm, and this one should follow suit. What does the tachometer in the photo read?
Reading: **1400** rpm
